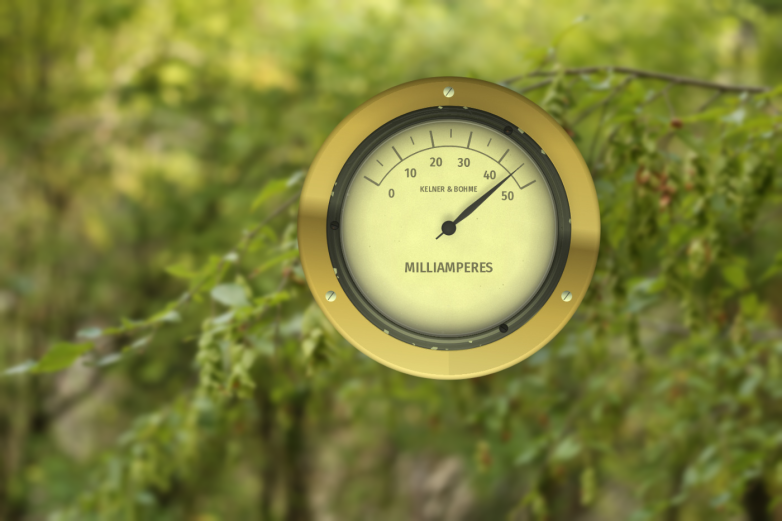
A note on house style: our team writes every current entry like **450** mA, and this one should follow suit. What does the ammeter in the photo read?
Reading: **45** mA
